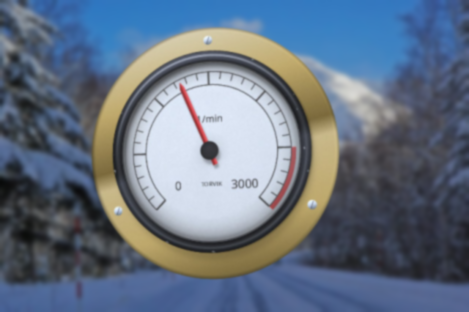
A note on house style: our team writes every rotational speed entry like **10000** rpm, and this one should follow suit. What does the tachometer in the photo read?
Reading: **1250** rpm
